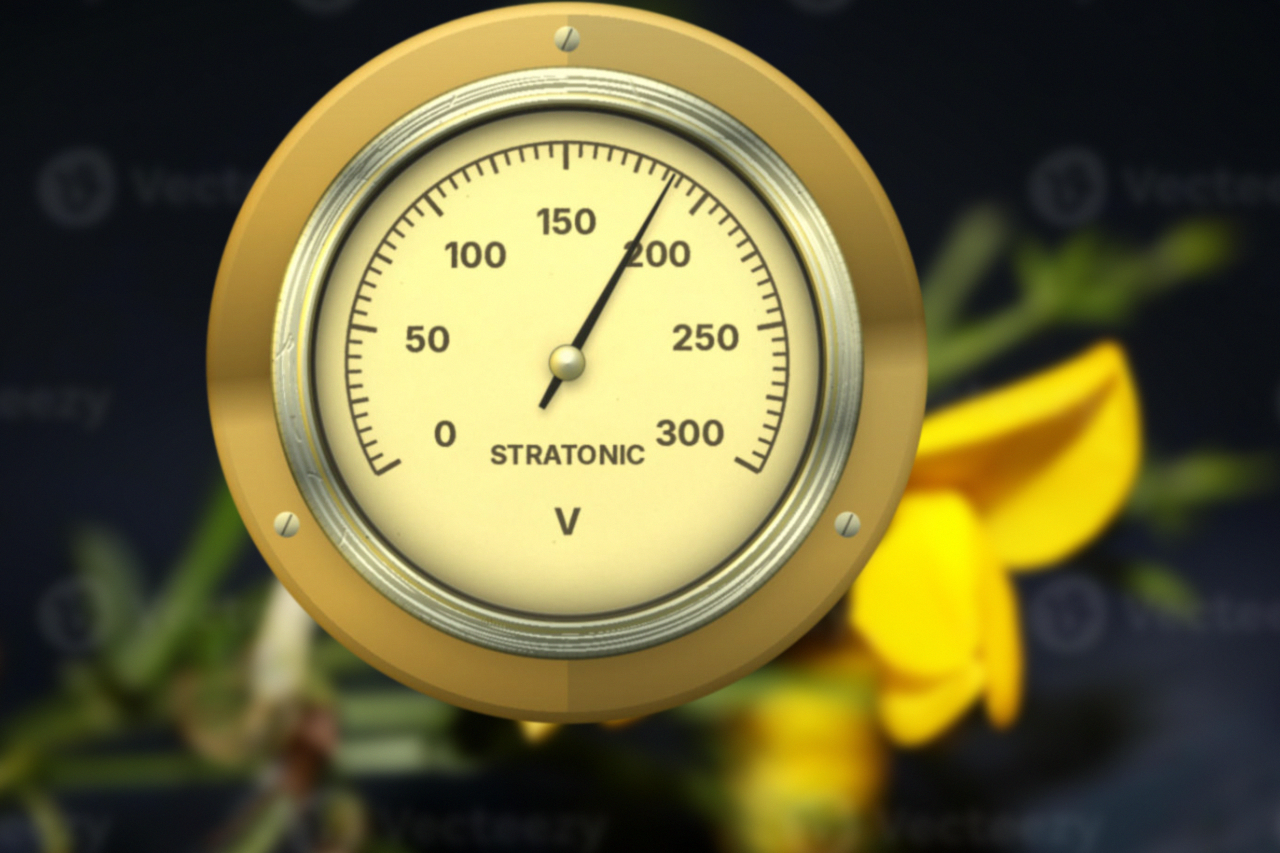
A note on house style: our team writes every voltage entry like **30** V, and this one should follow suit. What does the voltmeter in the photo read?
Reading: **187.5** V
